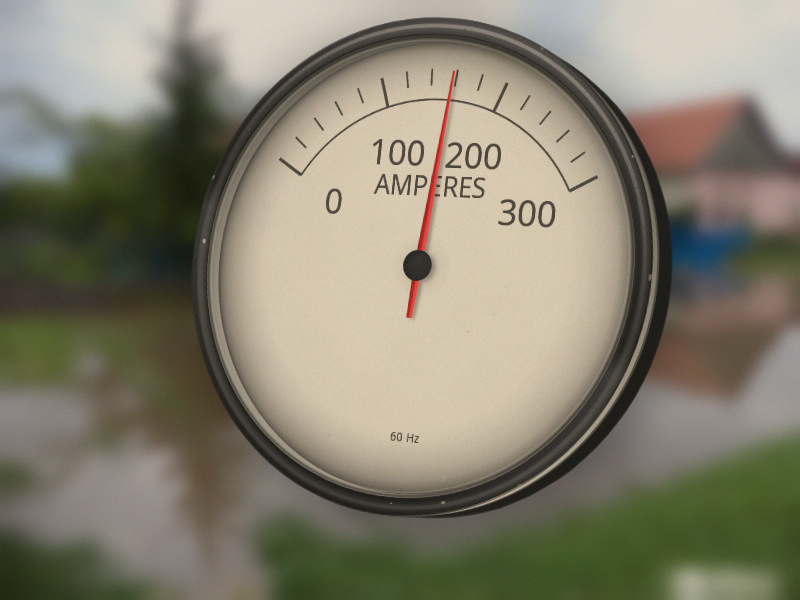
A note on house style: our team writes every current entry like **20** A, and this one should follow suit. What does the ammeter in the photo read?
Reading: **160** A
